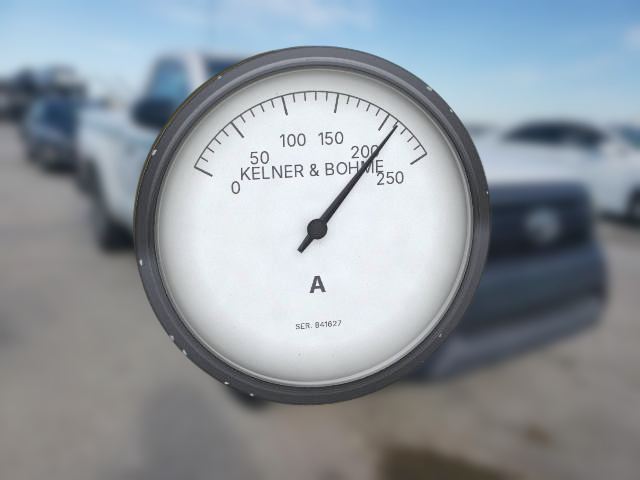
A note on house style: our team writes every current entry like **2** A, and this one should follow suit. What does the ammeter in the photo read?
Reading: **210** A
